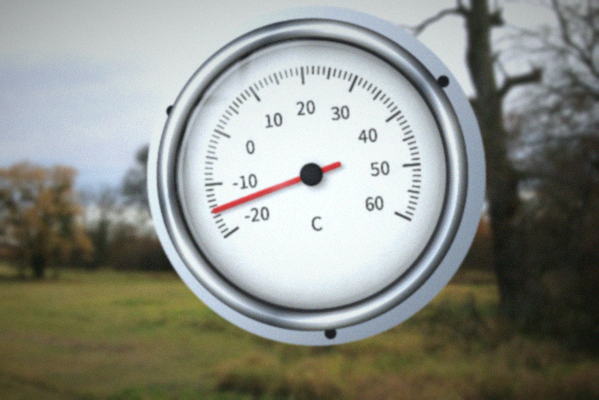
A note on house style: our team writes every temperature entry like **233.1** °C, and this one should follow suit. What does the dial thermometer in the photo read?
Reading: **-15** °C
